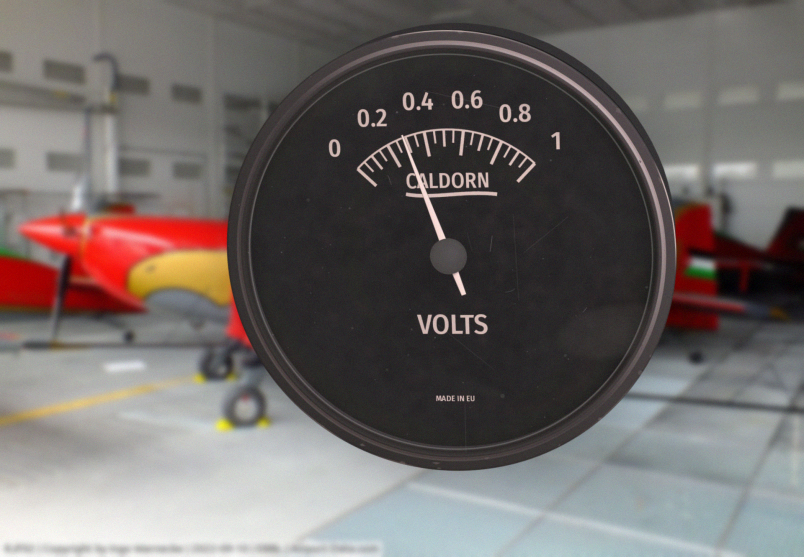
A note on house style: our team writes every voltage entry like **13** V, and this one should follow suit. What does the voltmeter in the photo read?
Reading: **0.3** V
